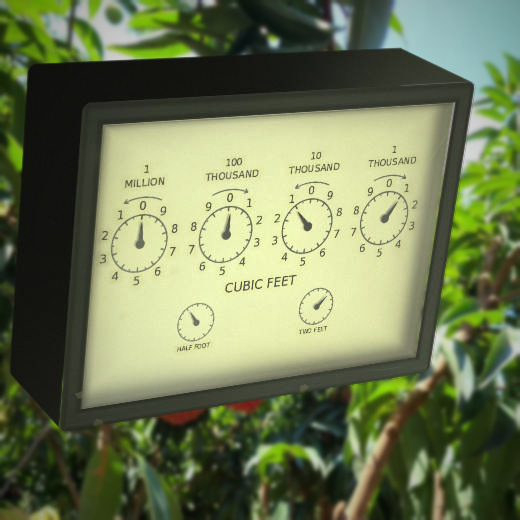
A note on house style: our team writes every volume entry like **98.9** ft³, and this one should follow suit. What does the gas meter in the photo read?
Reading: **1100** ft³
